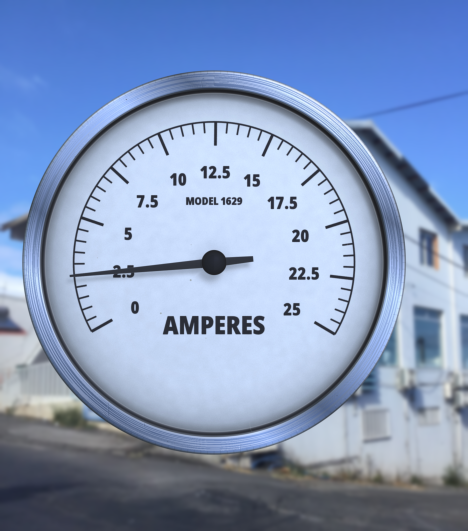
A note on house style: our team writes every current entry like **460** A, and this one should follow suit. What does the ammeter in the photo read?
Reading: **2.5** A
